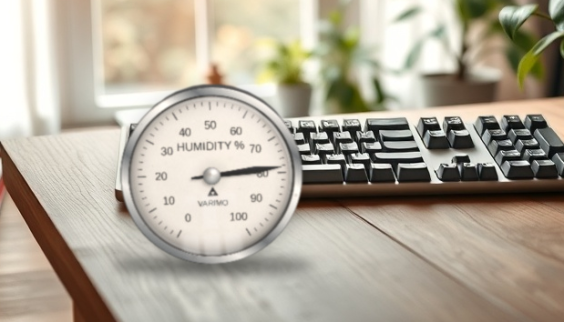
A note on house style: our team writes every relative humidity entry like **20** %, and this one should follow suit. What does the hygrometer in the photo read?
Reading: **78** %
